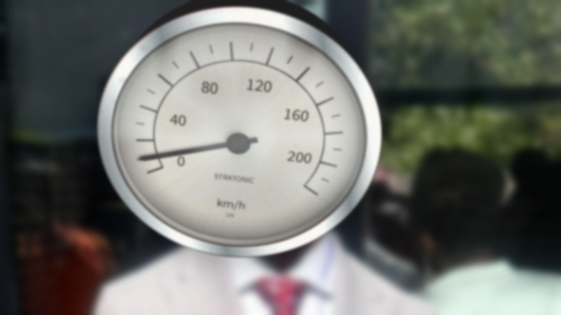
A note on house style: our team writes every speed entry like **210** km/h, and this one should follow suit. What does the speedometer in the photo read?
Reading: **10** km/h
